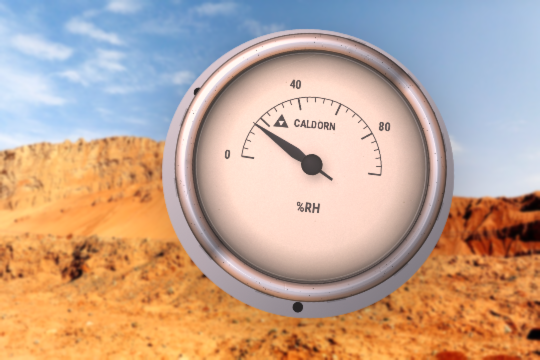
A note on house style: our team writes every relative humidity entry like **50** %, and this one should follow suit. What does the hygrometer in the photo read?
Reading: **16** %
